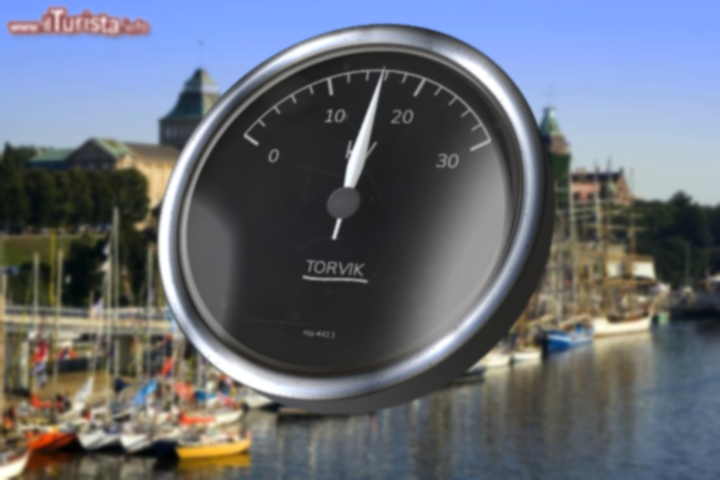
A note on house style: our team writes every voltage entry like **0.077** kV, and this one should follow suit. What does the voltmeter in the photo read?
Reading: **16** kV
